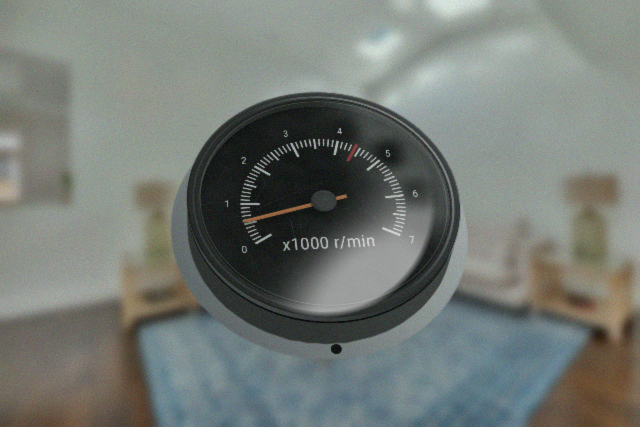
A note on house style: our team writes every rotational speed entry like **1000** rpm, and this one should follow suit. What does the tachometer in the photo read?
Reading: **500** rpm
